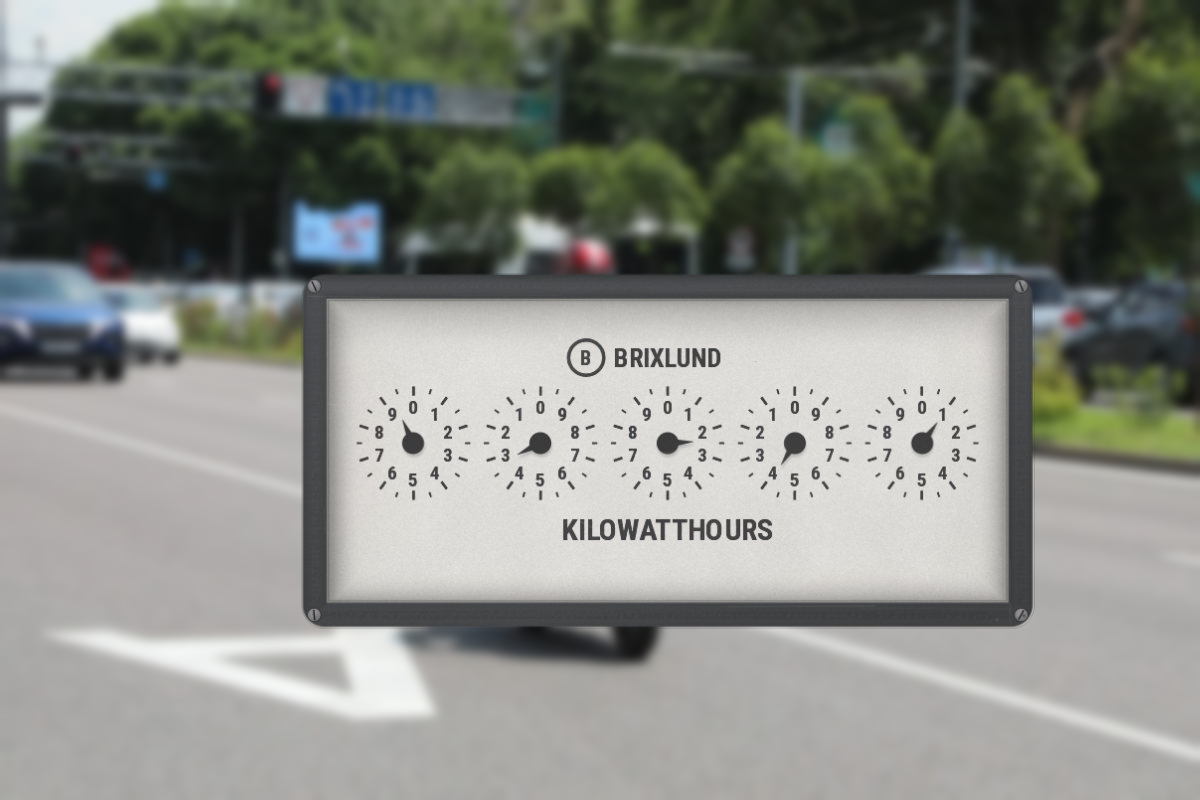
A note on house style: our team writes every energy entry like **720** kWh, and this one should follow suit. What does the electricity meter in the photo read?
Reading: **93241** kWh
